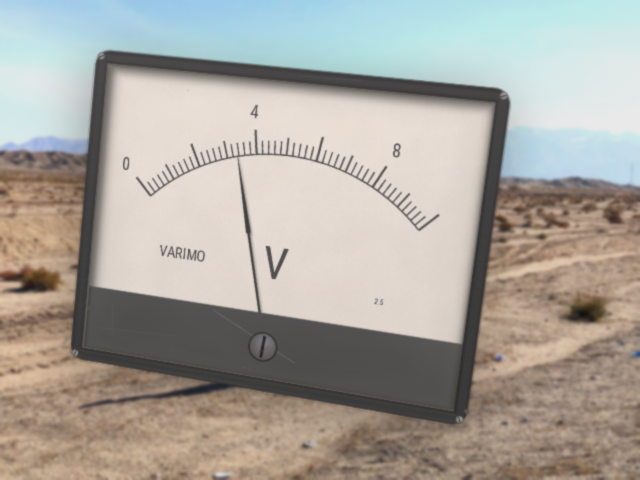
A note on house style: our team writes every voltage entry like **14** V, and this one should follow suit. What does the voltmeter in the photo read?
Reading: **3.4** V
